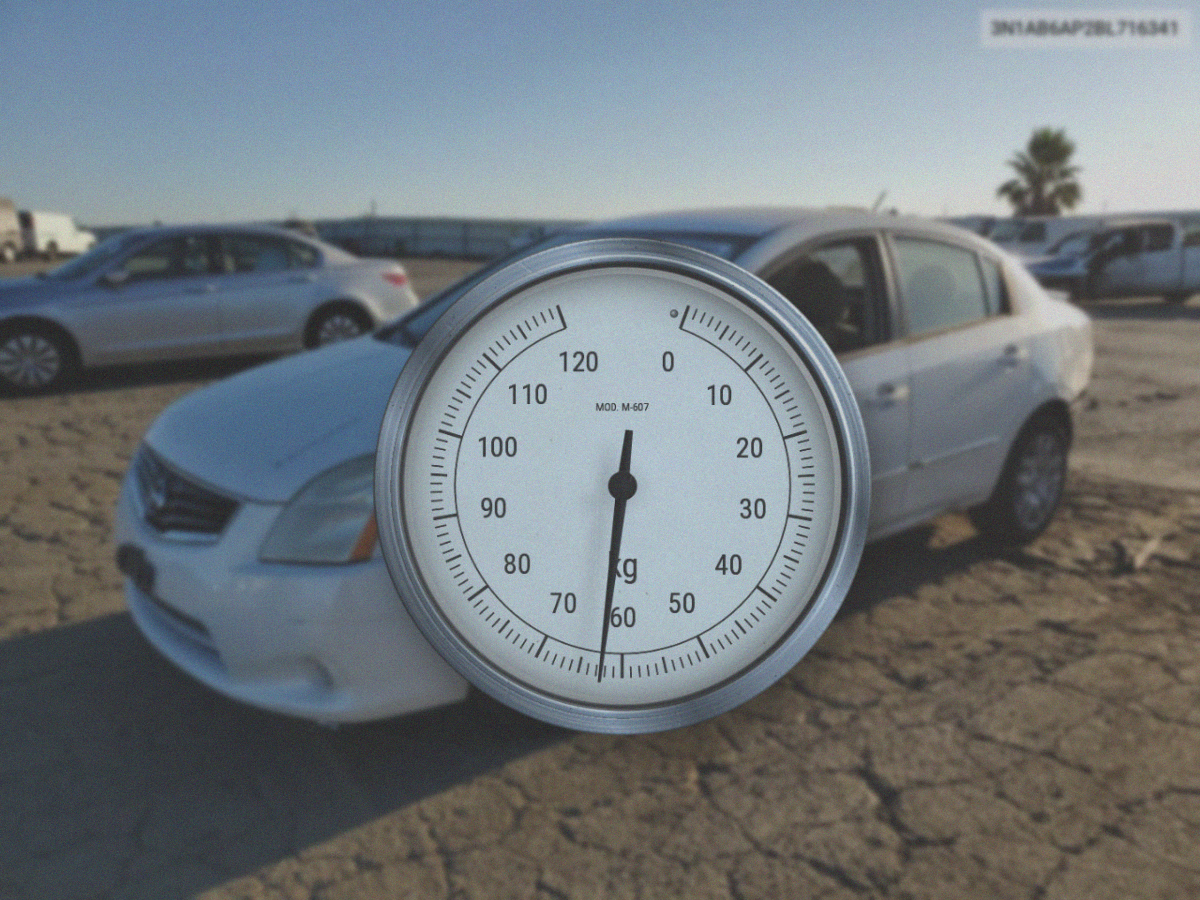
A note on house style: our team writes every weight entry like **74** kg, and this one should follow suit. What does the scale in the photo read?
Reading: **62.5** kg
